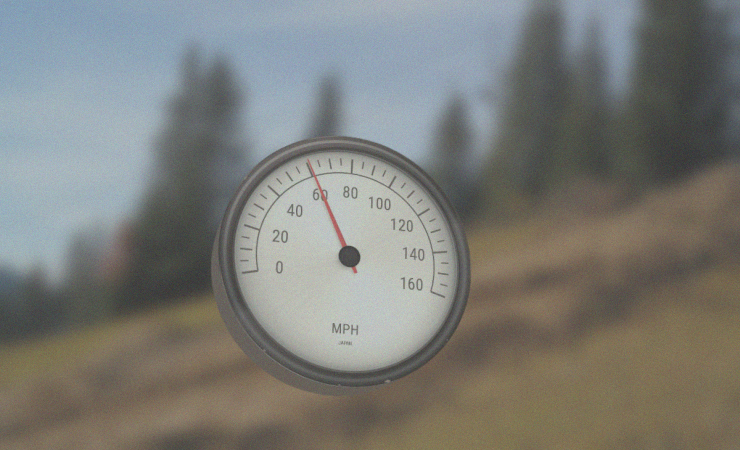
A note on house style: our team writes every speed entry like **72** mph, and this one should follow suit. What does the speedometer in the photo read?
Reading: **60** mph
